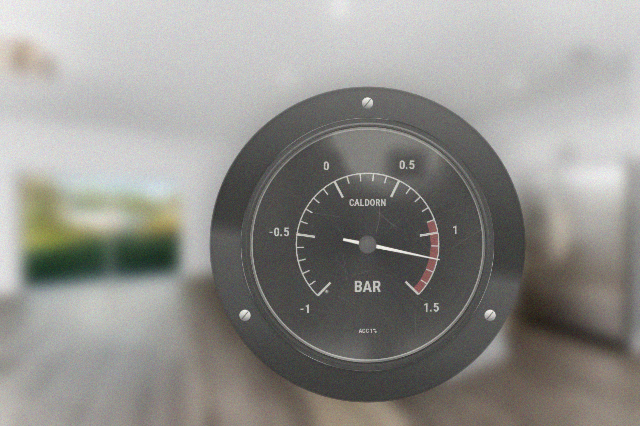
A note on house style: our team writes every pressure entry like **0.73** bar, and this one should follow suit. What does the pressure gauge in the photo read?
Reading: **1.2** bar
